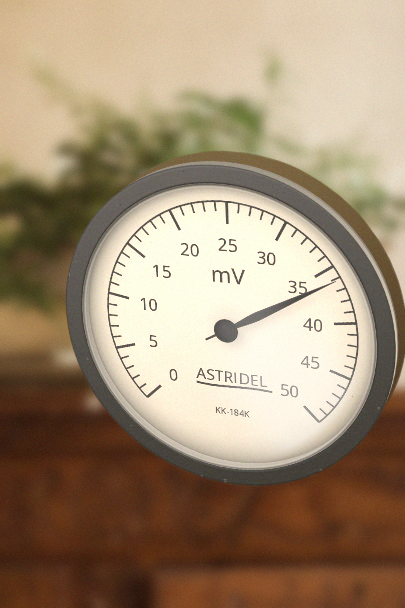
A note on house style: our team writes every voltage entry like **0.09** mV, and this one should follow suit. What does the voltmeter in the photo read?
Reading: **36** mV
